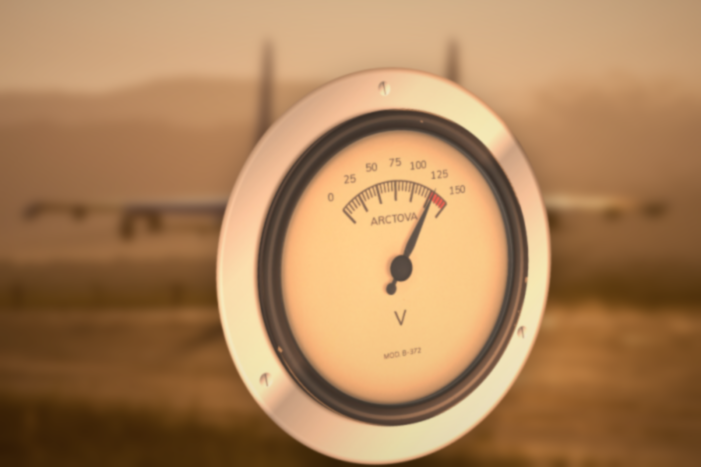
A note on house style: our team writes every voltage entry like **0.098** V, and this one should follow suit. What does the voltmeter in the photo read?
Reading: **125** V
